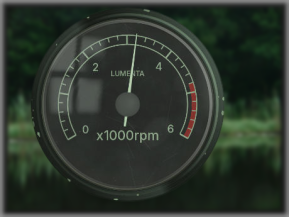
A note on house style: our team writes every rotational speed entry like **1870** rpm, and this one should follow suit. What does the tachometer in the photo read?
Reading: **3200** rpm
